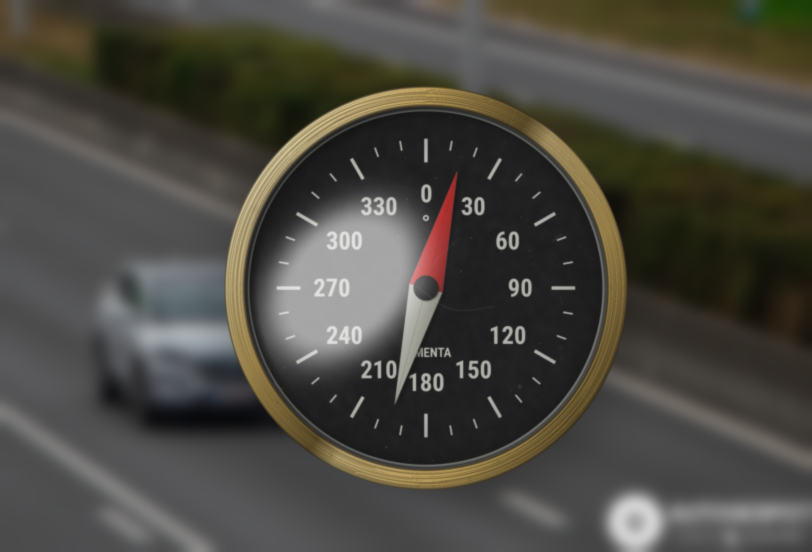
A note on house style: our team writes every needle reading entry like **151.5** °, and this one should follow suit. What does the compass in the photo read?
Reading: **15** °
